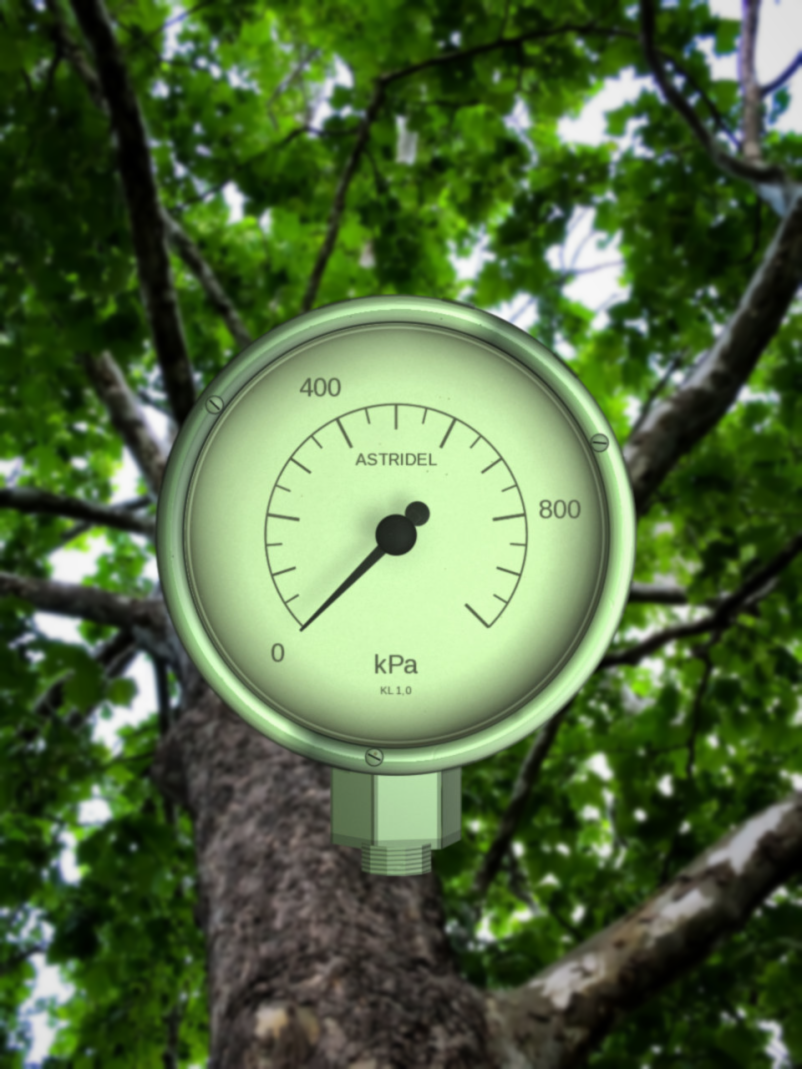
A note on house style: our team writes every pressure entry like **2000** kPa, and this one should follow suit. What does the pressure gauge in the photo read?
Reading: **0** kPa
